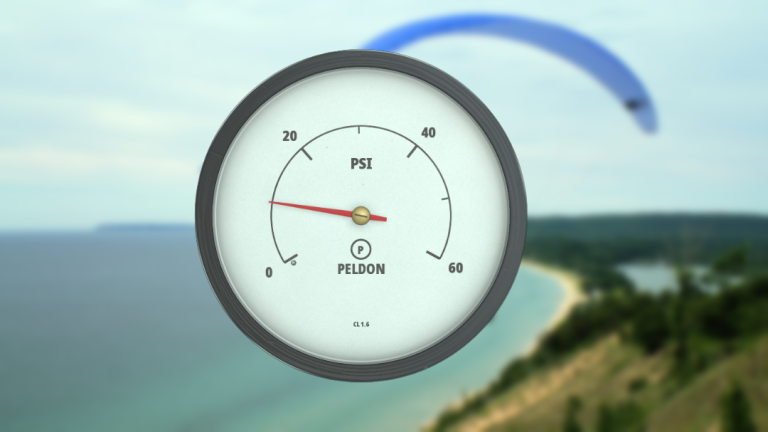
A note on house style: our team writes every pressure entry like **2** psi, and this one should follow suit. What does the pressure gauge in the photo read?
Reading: **10** psi
